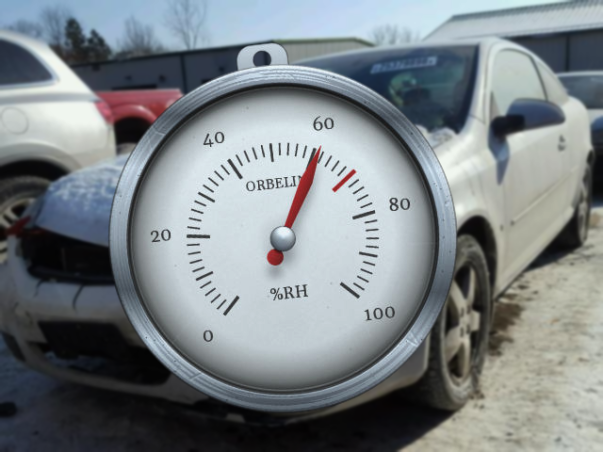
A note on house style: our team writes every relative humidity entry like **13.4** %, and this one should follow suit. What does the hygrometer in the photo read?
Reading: **61** %
